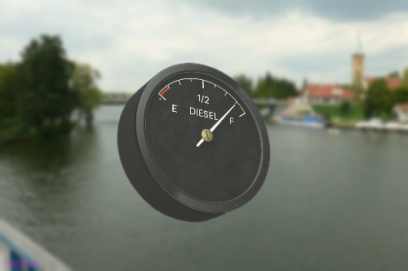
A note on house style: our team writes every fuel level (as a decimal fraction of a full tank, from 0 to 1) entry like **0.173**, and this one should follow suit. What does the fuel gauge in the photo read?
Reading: **0.875**
